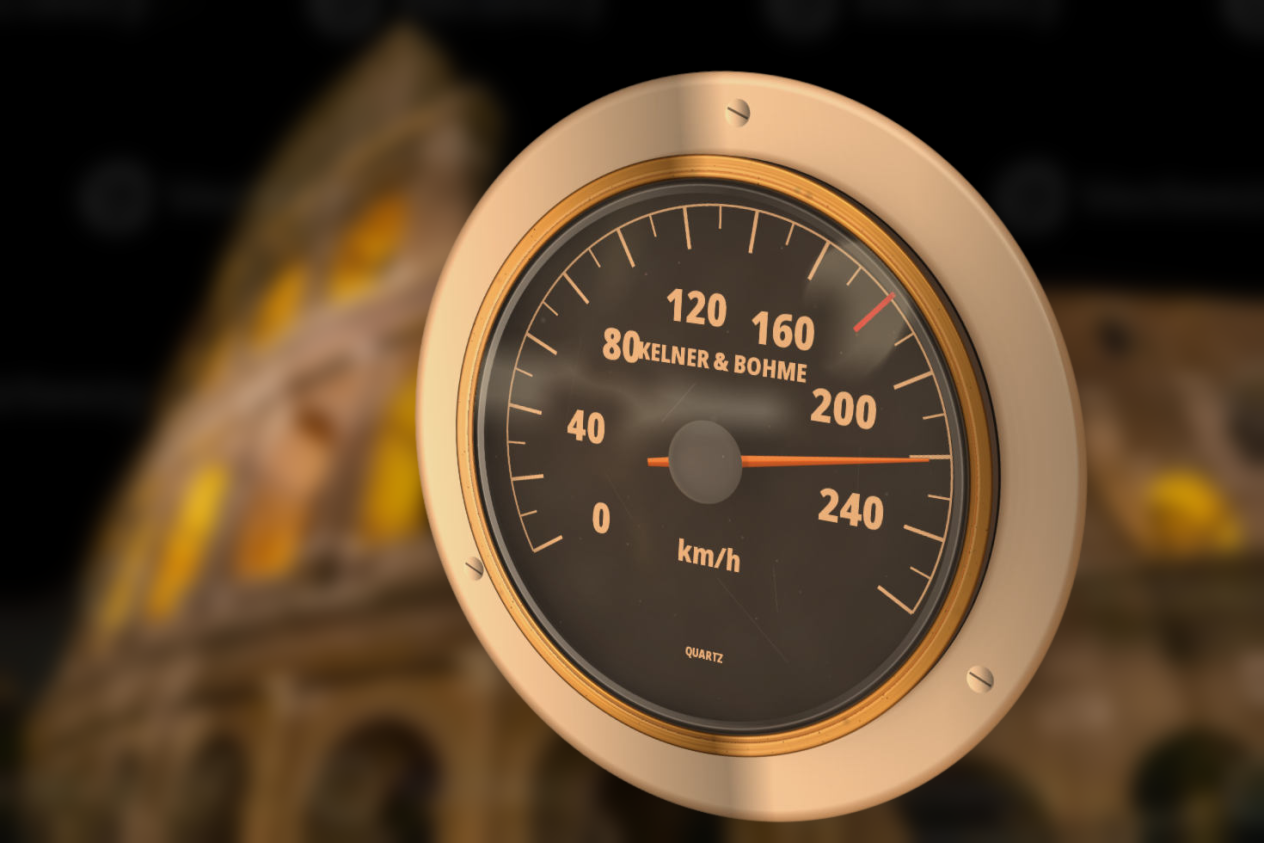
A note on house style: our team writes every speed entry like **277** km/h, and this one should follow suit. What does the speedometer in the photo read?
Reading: **220** km/h
